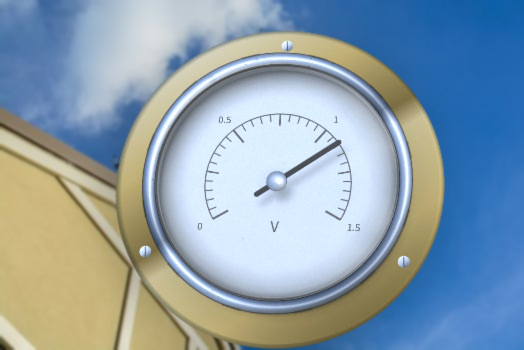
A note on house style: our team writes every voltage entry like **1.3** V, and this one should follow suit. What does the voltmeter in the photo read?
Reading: **1.1** V
